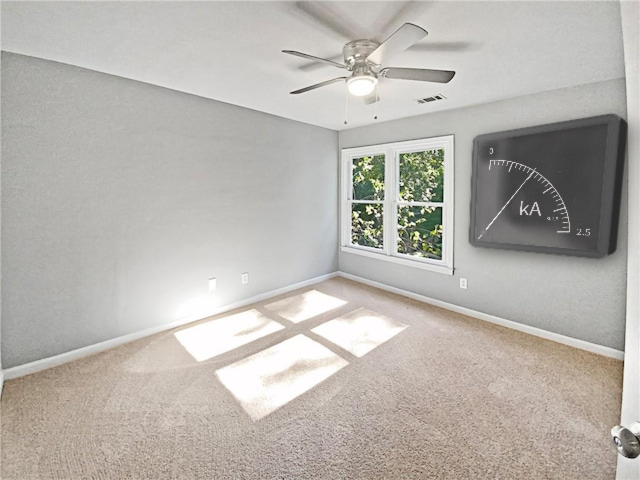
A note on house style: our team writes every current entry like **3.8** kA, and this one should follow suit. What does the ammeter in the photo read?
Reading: **1** kA
